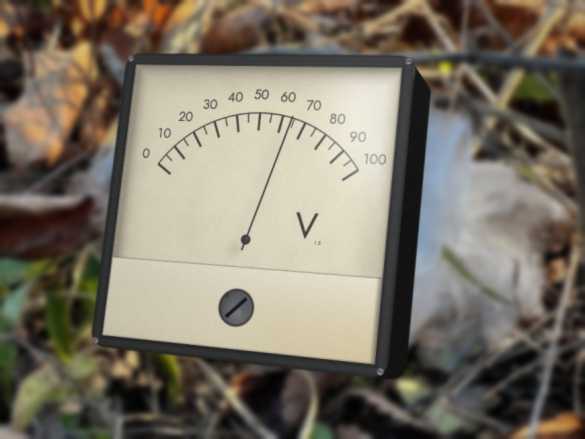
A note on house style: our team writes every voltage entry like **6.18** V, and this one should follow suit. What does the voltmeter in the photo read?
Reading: **65** V
